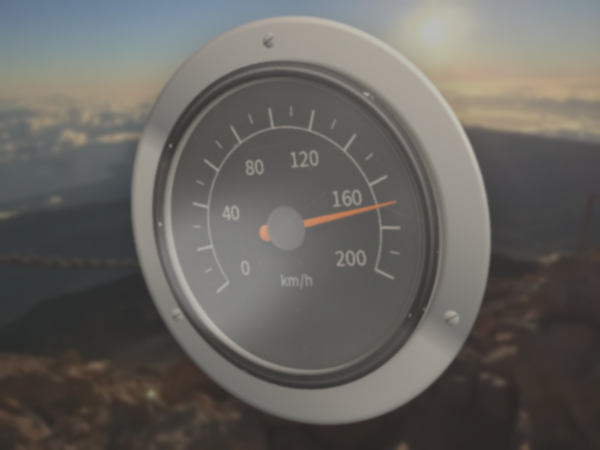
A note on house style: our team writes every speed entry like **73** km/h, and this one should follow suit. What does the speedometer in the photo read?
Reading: **170** km/h
